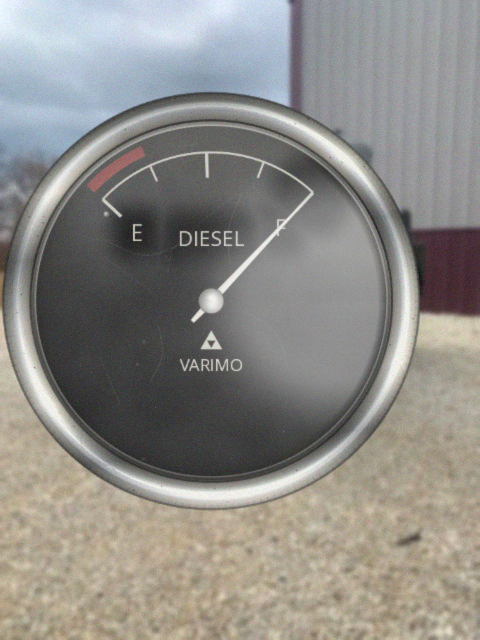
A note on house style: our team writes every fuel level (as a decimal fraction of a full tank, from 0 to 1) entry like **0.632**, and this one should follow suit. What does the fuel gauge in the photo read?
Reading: **1**
